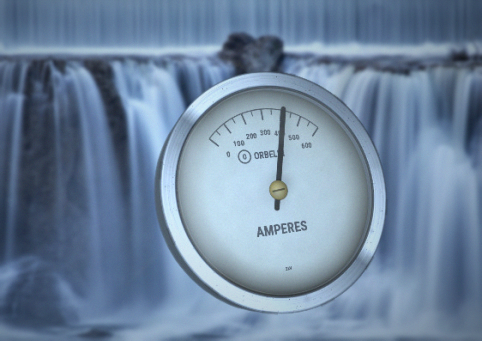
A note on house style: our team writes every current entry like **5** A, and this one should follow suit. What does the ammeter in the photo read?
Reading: **400** A
